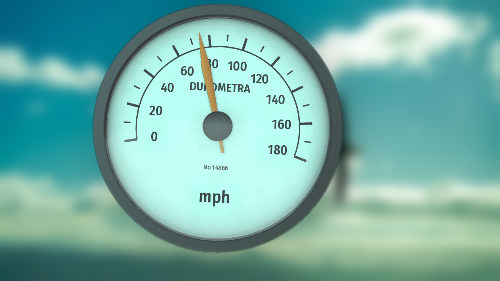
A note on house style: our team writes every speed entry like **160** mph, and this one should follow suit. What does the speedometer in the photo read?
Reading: **75** mph
